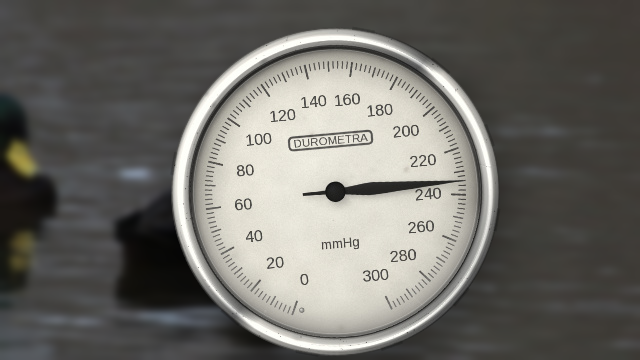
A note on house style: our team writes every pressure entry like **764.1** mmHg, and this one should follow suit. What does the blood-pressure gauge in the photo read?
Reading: **234** mmHg
